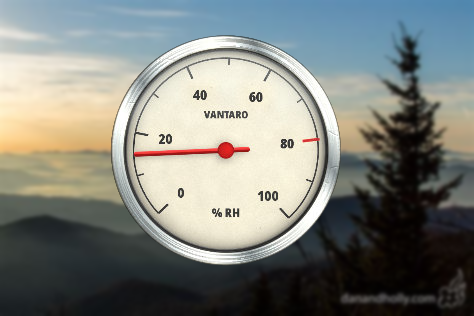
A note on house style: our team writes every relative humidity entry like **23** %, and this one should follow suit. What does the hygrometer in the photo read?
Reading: **15** %
